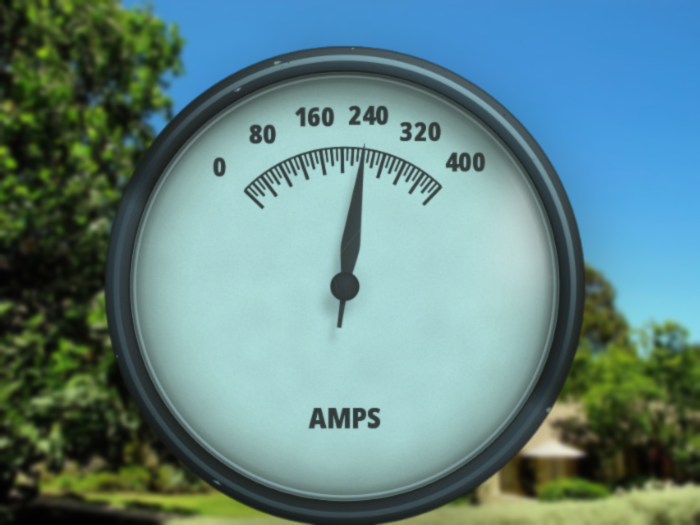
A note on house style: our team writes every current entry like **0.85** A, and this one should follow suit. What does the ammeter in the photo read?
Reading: **240** A
